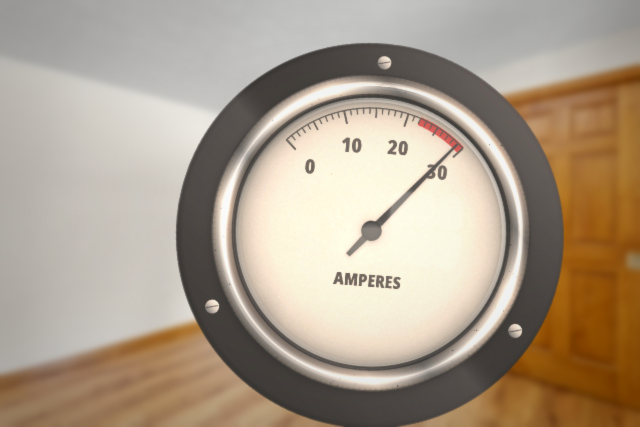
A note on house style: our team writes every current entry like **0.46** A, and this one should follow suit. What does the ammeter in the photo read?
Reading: **29** A
